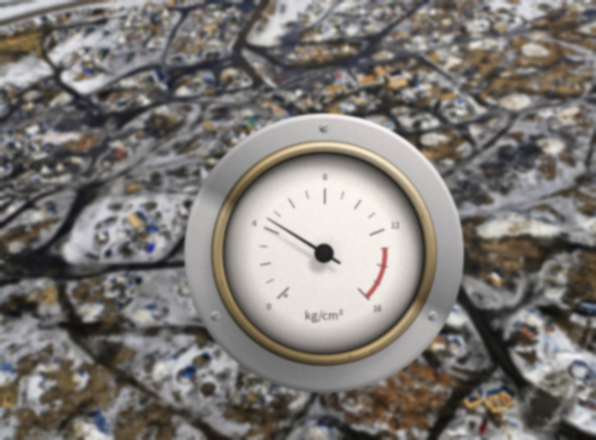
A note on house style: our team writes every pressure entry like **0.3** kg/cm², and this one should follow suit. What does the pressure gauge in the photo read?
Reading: **4.5** kg/cm²
